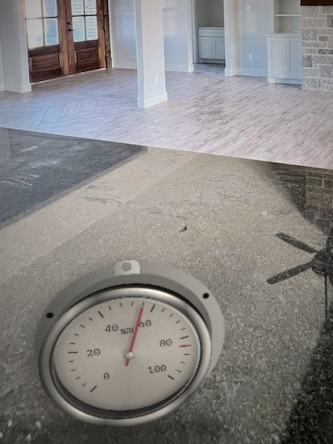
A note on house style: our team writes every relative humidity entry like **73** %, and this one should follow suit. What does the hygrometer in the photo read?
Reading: **56** %
